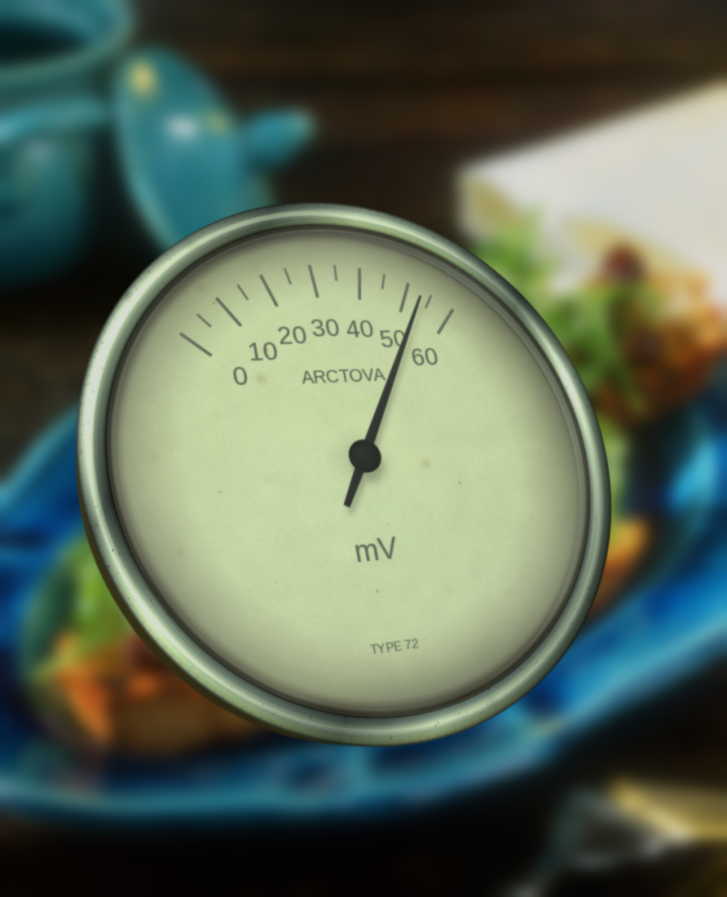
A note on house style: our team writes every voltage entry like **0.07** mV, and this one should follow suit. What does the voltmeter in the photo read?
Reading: **52.5** mV
